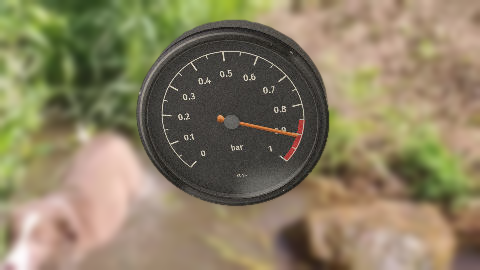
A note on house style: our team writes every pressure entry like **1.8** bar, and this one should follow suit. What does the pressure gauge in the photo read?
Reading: **0.9** bar
